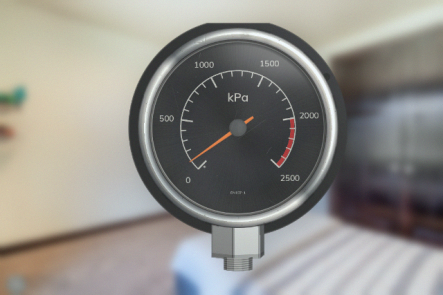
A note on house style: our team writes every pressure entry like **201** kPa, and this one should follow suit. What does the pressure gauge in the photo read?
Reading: **100** kPa
